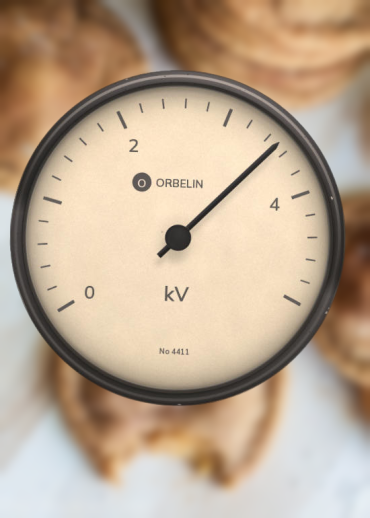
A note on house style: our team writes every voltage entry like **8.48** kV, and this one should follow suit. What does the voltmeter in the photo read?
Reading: **3.5** kV
